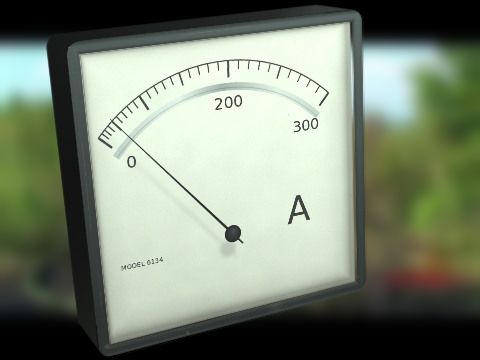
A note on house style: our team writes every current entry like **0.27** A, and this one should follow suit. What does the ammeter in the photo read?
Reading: **50** A
